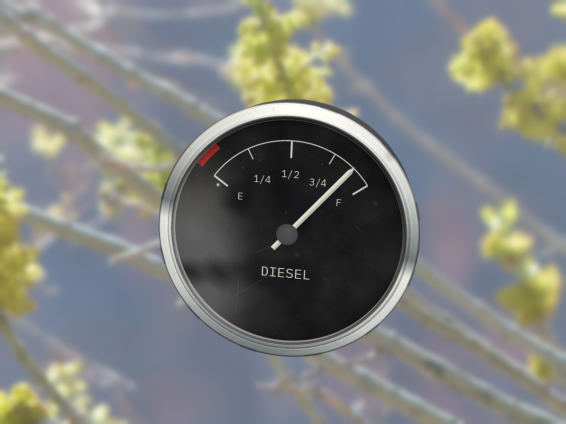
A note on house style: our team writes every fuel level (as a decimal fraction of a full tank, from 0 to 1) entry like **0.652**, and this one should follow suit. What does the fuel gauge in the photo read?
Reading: **0.875**
